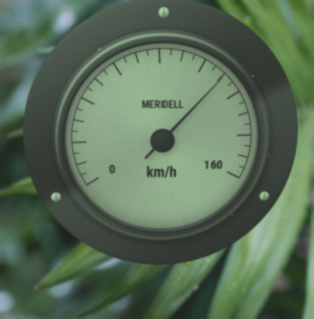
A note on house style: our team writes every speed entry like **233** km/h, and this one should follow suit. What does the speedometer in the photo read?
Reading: **110** km/h
